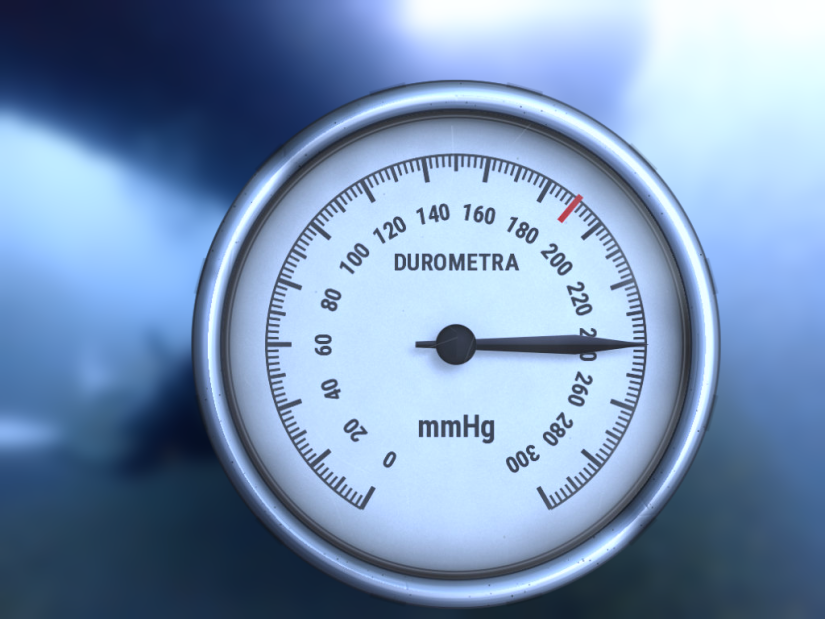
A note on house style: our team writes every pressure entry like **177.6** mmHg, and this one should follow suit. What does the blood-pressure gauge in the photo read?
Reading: **240** mmHg
